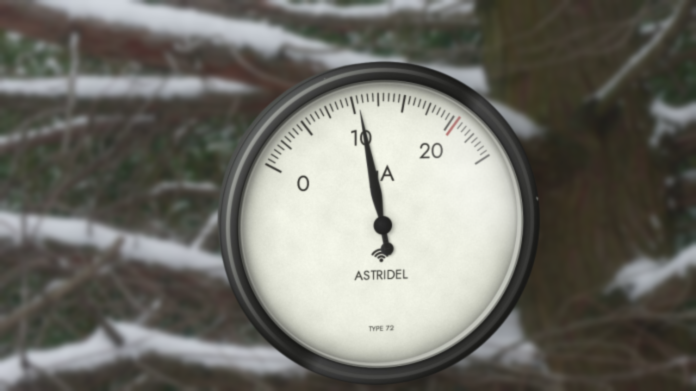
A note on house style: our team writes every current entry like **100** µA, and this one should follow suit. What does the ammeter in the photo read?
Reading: **10.5** µA
